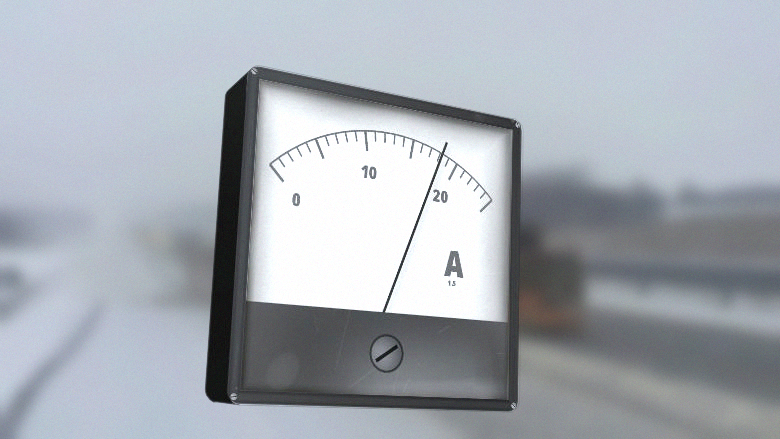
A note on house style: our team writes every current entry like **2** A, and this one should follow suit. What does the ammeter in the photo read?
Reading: **18** A
